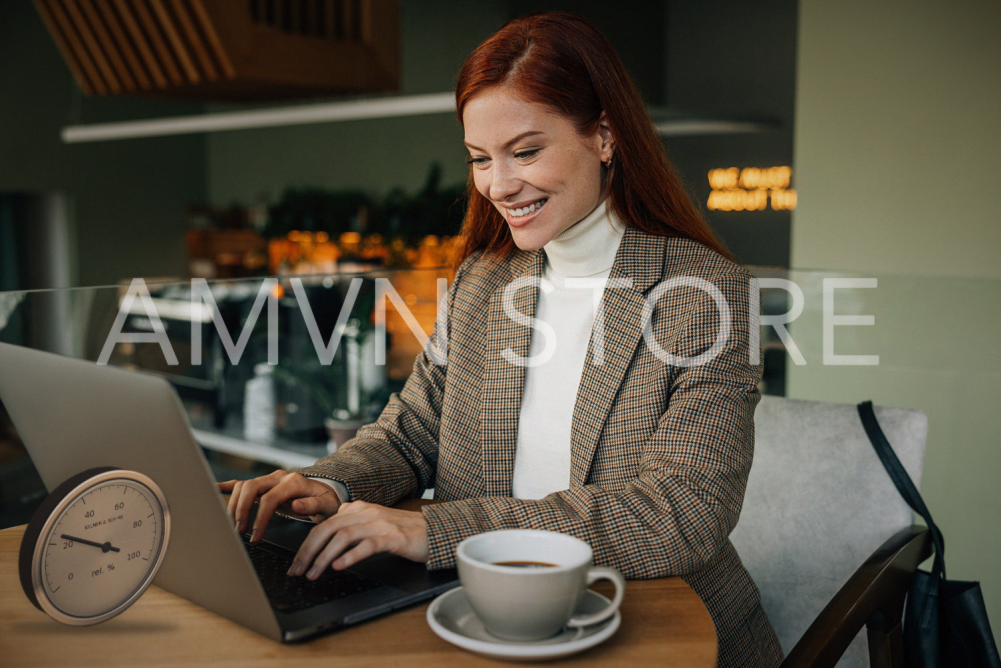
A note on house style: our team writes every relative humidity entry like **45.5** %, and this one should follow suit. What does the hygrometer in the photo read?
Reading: **24** %
